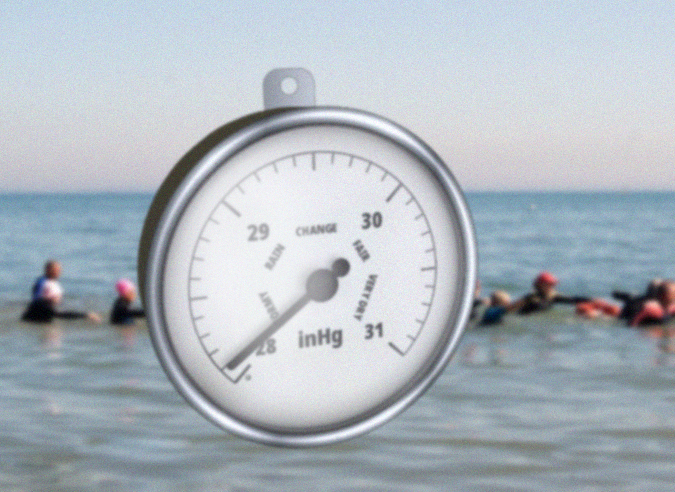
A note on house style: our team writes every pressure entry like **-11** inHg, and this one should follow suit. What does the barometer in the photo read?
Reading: **28.1** inHg
